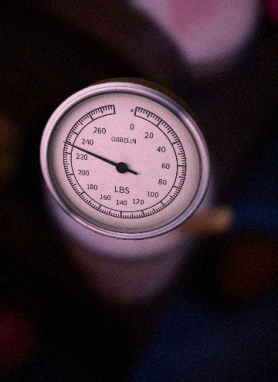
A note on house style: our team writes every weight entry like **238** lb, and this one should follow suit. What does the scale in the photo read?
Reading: **230** lb
